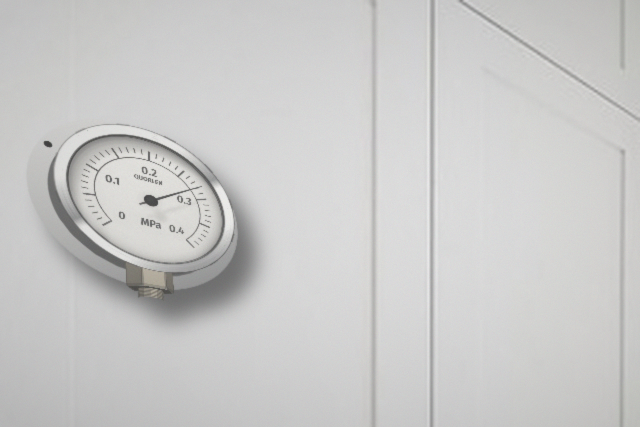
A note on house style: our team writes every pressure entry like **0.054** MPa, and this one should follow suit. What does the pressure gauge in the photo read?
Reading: **0.28** MPa
